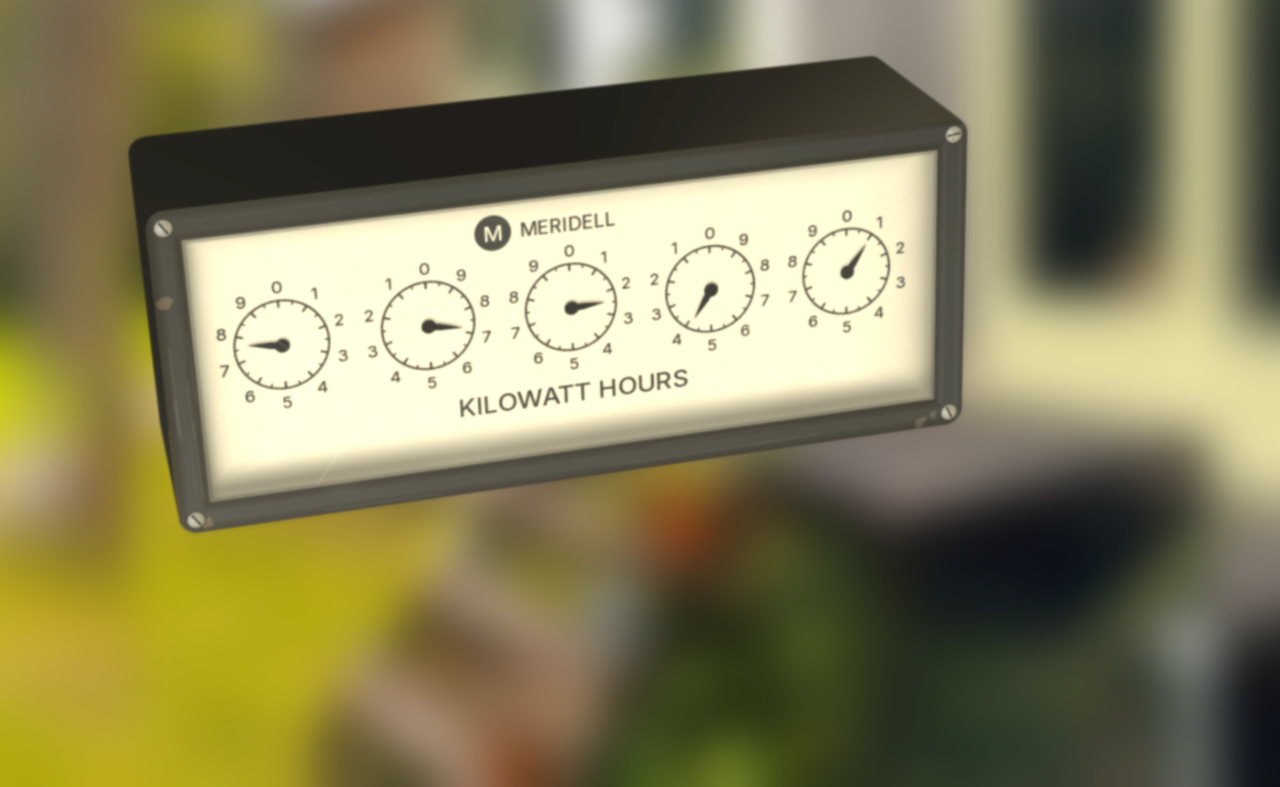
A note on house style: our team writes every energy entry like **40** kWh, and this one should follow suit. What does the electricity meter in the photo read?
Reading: **77241** kWh
